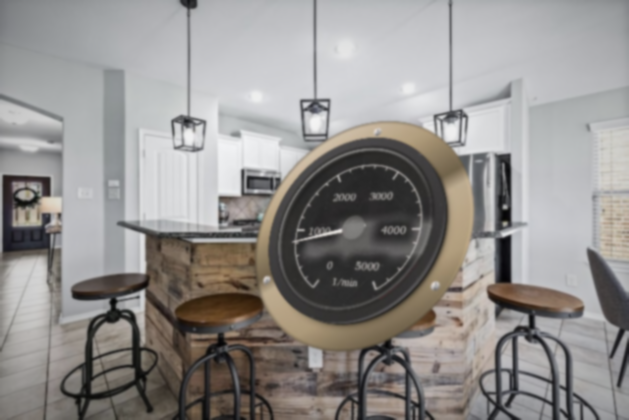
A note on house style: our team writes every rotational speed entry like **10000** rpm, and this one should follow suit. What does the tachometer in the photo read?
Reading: **800** rpm
